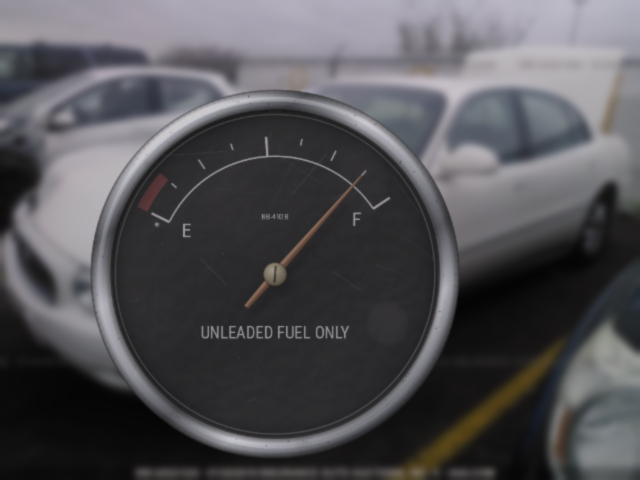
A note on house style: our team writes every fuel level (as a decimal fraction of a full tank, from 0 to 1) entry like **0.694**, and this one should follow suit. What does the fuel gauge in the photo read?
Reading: **0.875**
